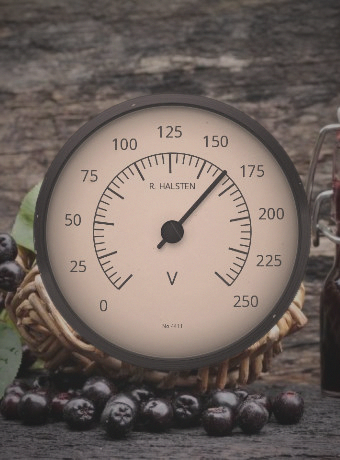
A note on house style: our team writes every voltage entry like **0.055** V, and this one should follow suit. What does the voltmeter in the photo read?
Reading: **165** V
